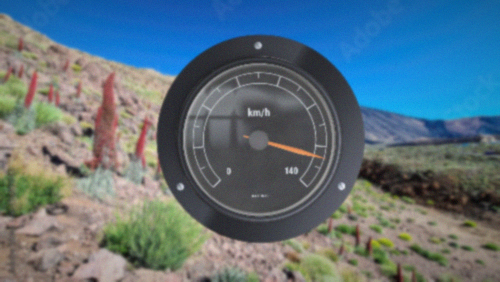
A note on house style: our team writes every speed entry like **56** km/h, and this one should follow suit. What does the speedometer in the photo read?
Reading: **125** km/h
